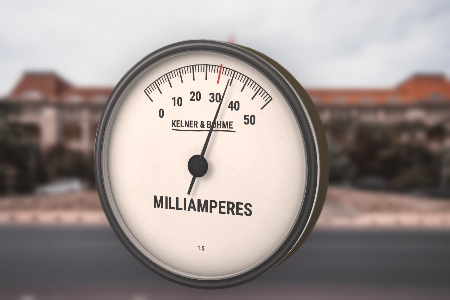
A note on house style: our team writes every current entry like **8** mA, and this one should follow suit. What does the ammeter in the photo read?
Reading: **35** mA
